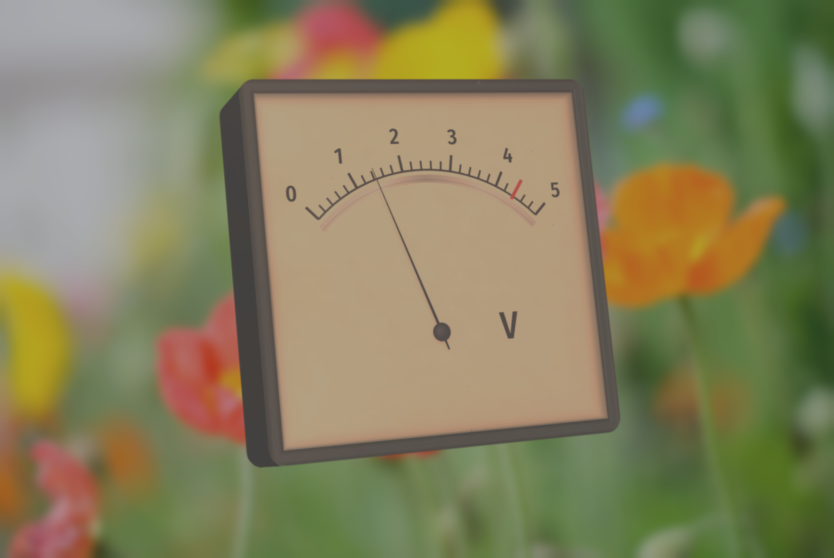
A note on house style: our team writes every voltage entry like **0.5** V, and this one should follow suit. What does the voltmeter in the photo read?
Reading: **1.4** V
